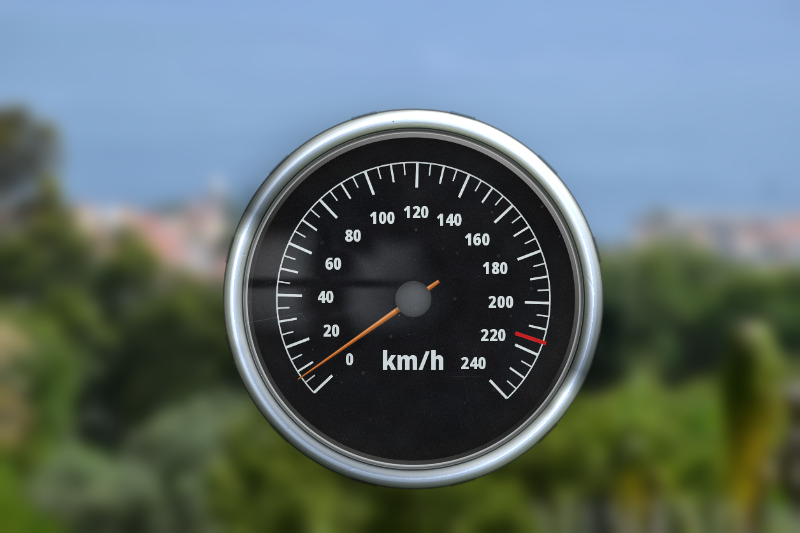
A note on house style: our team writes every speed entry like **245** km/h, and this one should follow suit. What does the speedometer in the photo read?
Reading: **7.5** km/h
